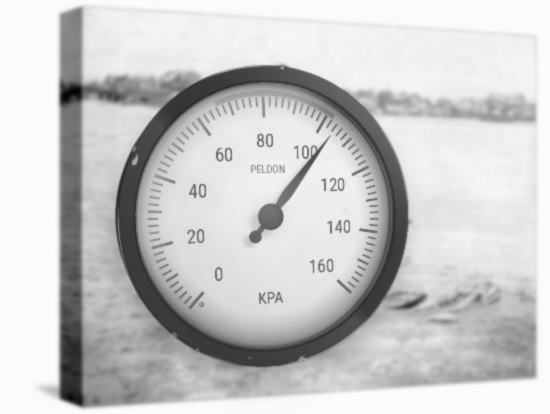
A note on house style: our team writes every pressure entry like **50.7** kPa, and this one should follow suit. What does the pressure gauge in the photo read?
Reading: **104** kPa
